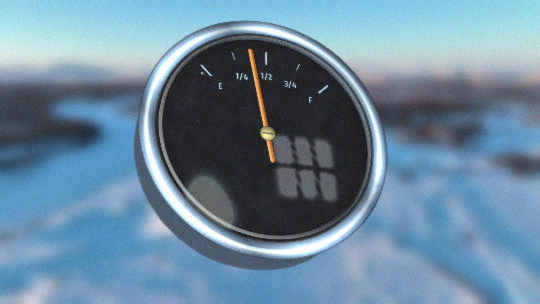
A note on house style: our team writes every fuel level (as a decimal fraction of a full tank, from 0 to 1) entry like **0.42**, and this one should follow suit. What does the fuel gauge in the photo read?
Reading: **0.375**
